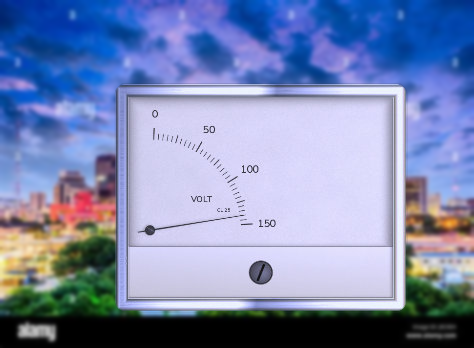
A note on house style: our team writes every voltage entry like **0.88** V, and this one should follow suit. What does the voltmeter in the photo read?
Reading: **140** V
